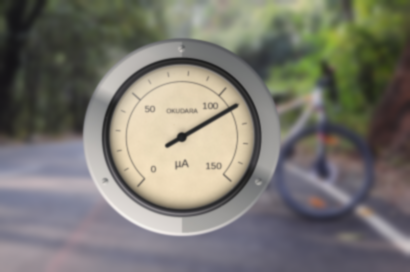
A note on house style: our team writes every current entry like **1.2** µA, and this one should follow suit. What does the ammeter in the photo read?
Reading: **110** µA
